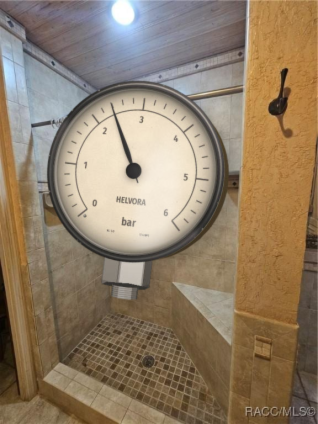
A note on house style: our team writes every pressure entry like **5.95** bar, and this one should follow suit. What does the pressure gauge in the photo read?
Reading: **2.4** bar
